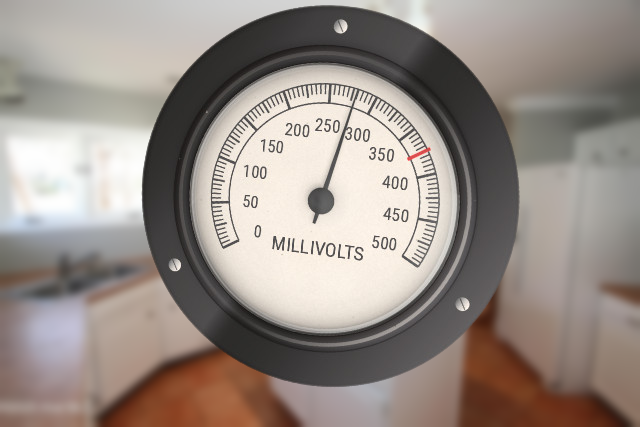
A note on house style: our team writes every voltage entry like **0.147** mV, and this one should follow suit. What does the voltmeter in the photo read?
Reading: **280** mV
